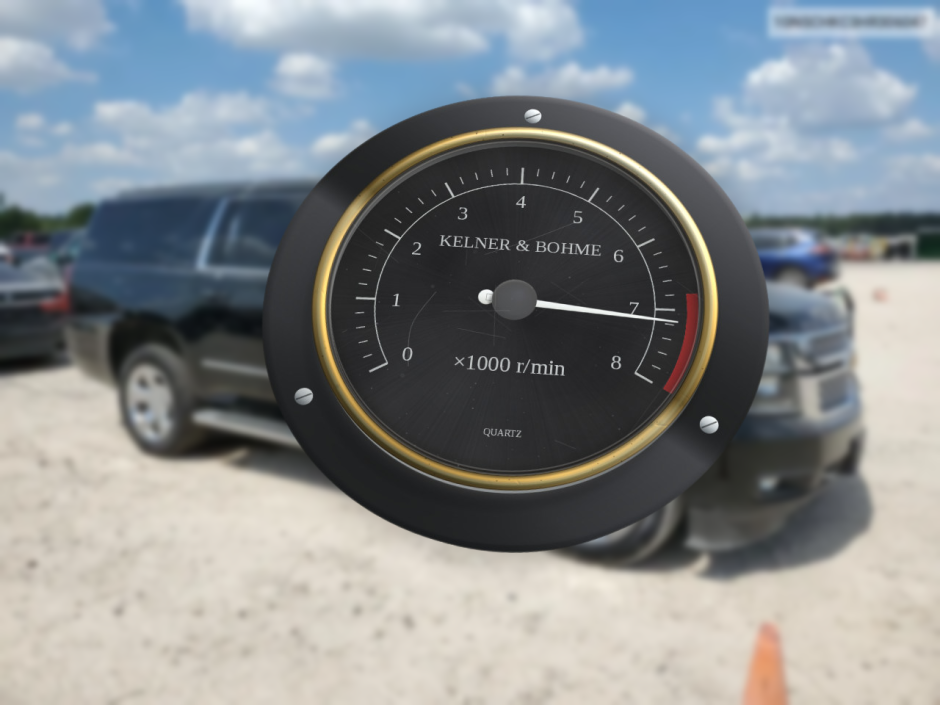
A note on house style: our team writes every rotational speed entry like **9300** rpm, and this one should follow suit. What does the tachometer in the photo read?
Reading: **7200** rpm
